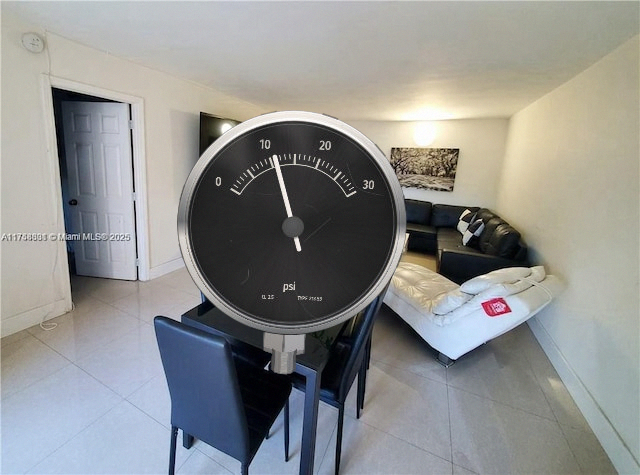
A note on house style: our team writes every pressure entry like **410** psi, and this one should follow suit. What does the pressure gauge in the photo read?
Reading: **11** psi
